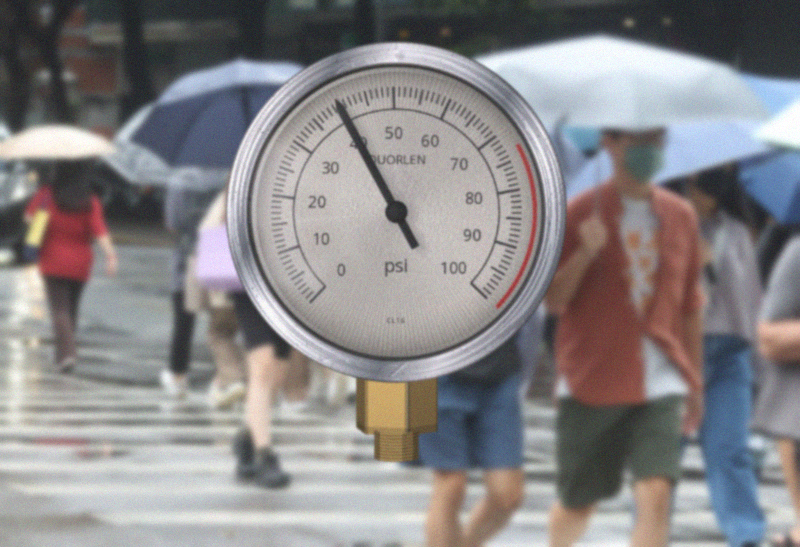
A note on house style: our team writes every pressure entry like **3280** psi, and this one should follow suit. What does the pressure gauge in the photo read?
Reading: **40** psi
